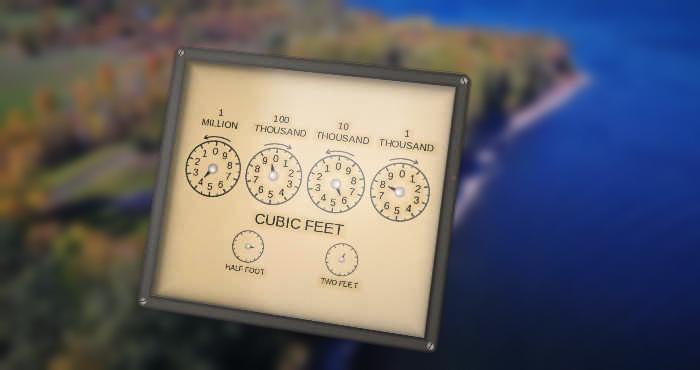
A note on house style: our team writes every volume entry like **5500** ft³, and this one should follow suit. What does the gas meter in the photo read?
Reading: **395800** ft³
